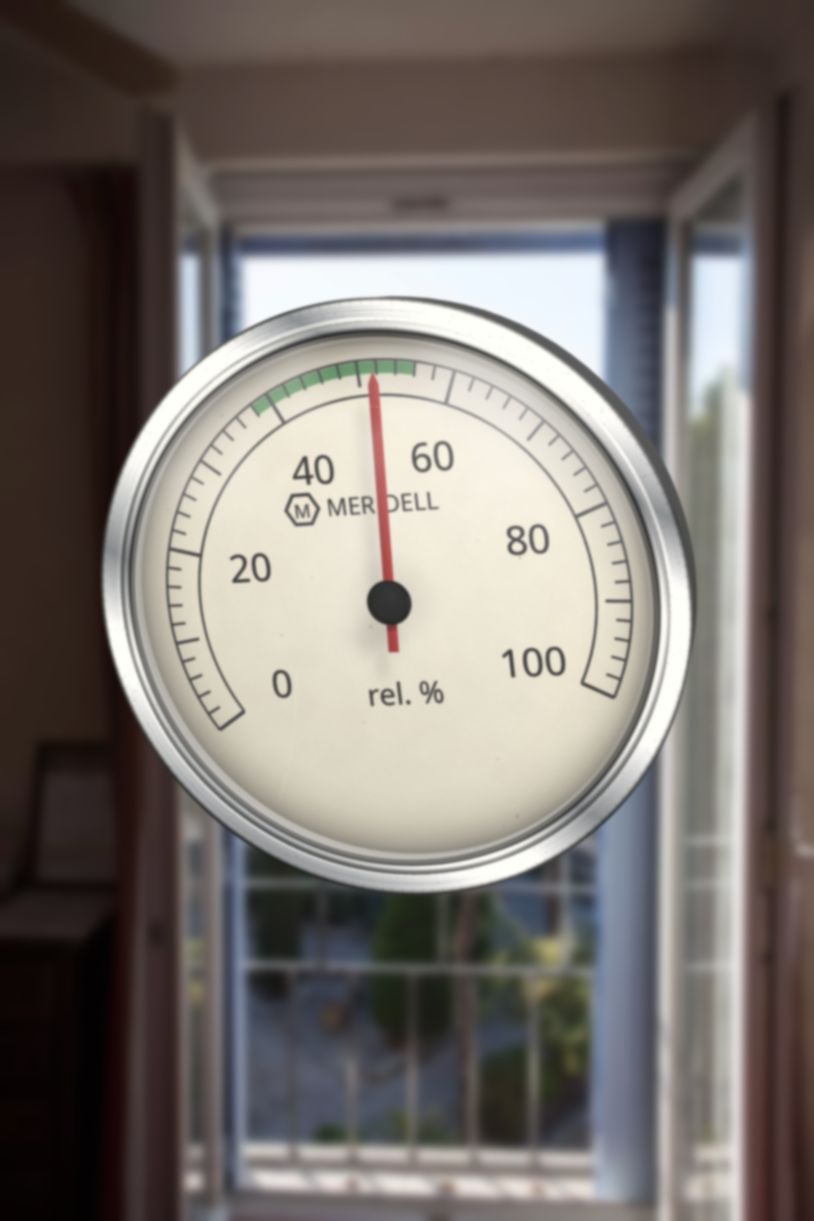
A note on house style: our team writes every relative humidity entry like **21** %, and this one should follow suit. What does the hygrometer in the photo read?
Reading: **52** %
